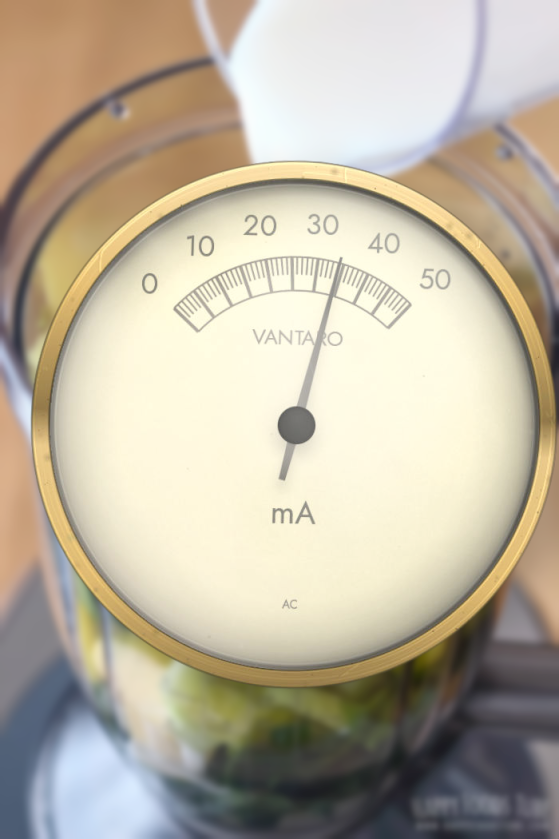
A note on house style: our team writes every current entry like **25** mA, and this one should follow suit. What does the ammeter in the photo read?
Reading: **34** mA
